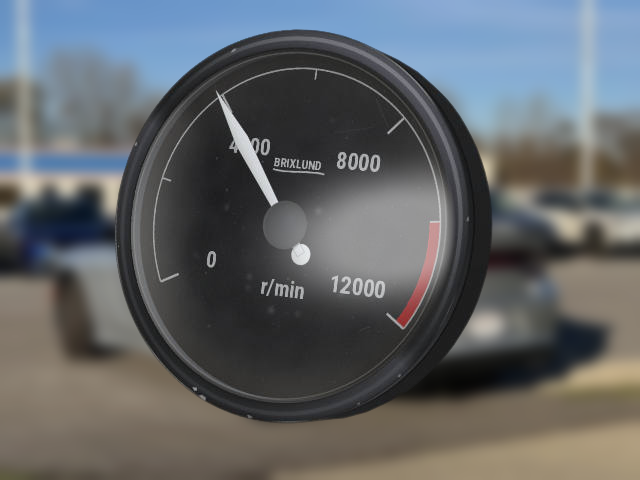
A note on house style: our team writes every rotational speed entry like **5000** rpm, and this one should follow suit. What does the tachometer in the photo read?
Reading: **4000** rpm
